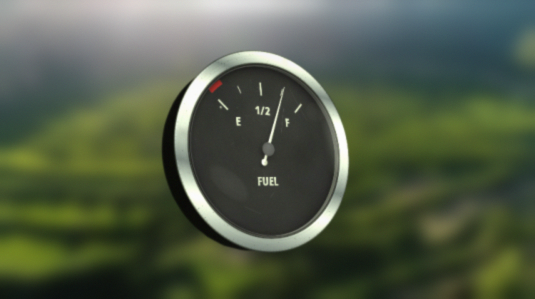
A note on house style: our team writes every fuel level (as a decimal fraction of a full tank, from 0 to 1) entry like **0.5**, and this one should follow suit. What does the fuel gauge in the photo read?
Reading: **0.75**
